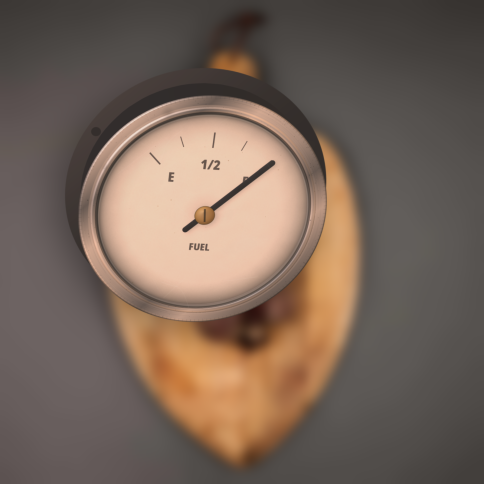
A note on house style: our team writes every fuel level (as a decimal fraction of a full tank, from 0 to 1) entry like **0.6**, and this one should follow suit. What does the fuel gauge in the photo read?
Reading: **1**
